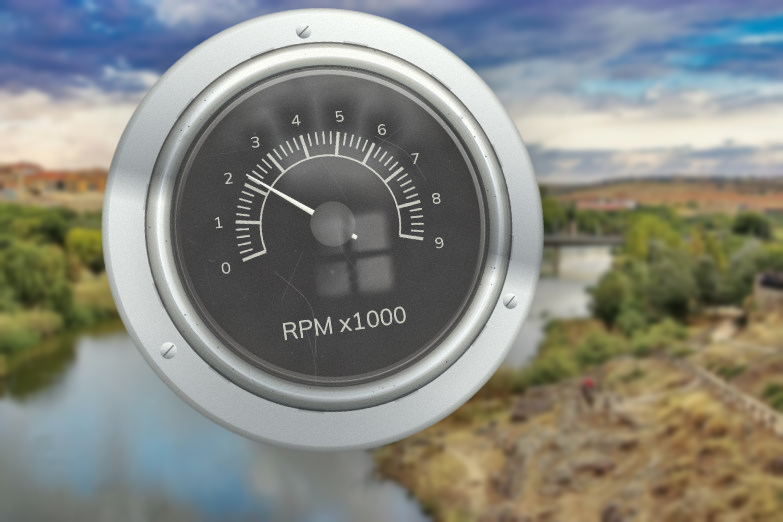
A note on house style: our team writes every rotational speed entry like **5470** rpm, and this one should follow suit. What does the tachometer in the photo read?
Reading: **2200** rpm
